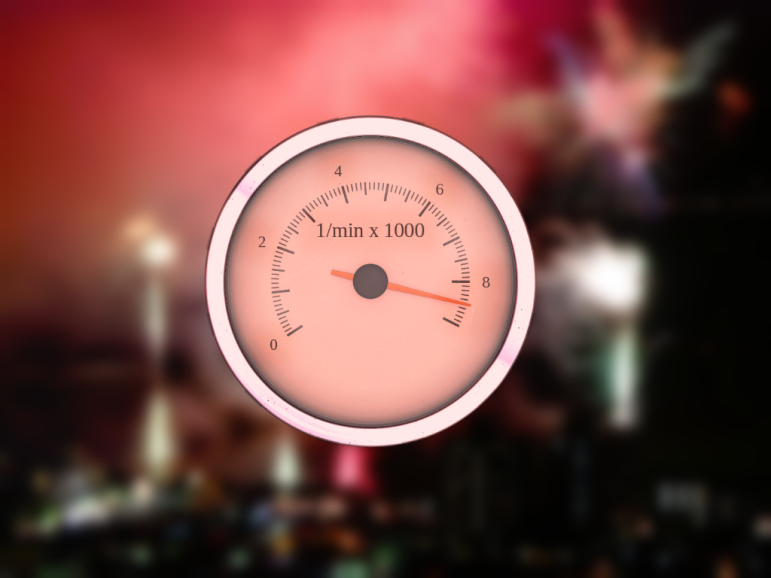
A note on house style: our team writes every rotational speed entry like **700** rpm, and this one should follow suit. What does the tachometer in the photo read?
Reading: **8500** rpm
